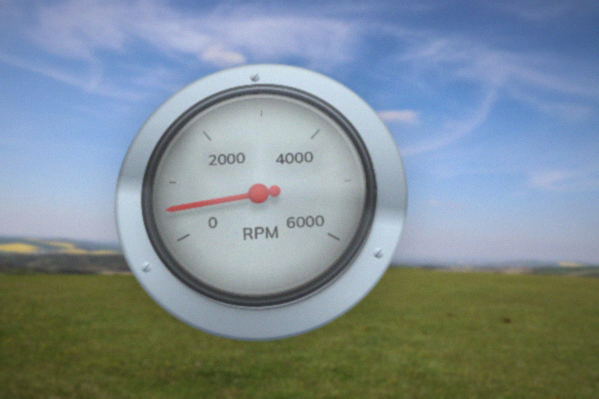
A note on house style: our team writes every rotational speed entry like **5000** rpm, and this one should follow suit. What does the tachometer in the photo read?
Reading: **500** rpm
